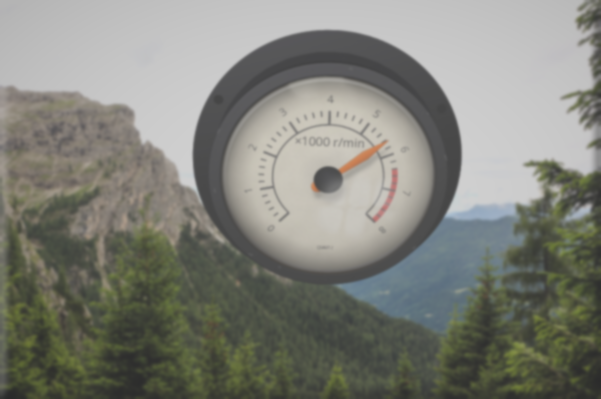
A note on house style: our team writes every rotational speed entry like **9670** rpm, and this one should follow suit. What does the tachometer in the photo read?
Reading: **5600** rpm
